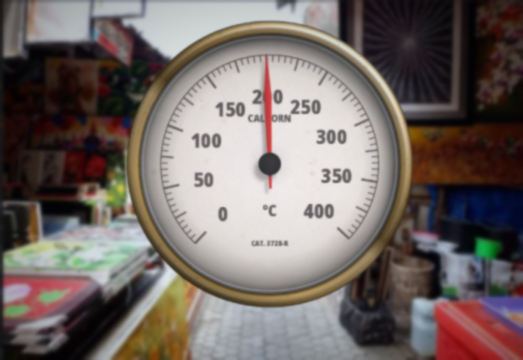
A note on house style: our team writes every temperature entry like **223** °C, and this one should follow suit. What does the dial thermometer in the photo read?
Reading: **200** °C
